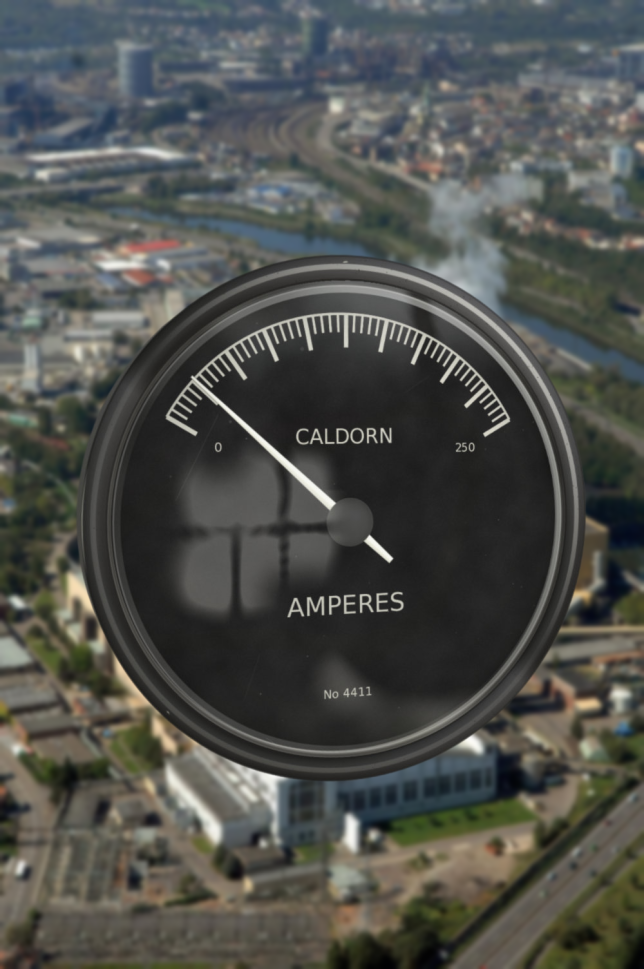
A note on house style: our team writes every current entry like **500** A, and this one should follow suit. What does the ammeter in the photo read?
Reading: **25** A
